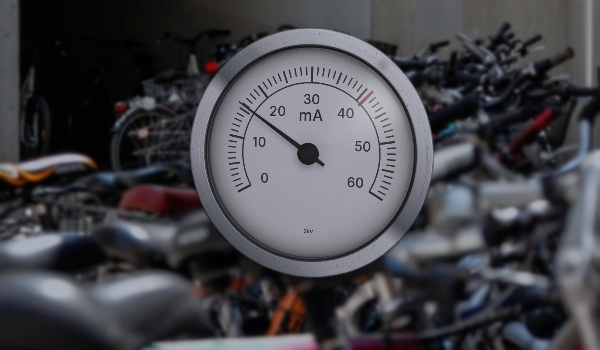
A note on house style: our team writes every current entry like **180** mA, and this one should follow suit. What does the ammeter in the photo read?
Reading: **16** mA
